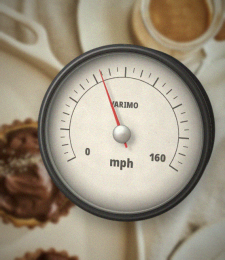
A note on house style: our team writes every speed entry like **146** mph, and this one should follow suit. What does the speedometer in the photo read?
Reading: **65** mph
